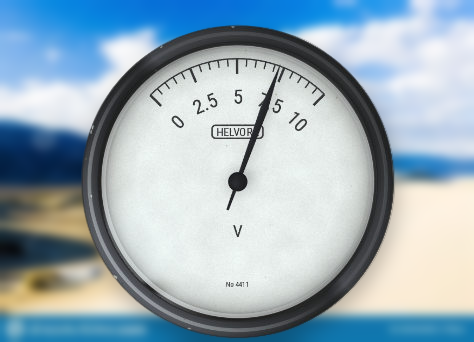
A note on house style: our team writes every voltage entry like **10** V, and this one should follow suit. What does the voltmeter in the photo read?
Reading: **7.25** V
